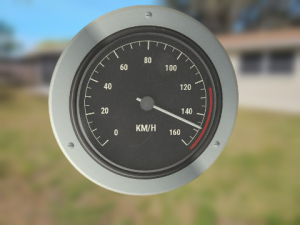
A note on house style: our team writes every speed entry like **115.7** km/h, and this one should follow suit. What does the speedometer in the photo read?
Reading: **147.5** km/h
